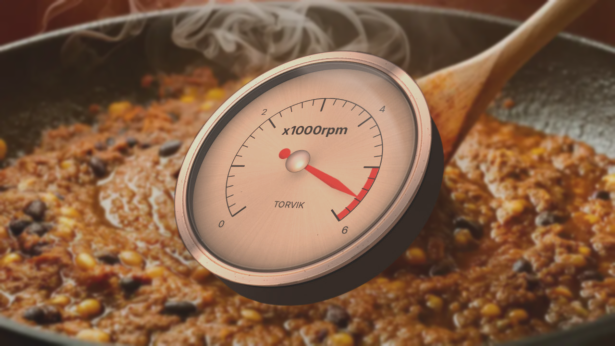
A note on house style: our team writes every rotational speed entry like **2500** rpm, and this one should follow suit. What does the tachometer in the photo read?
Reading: **5600** rpm
